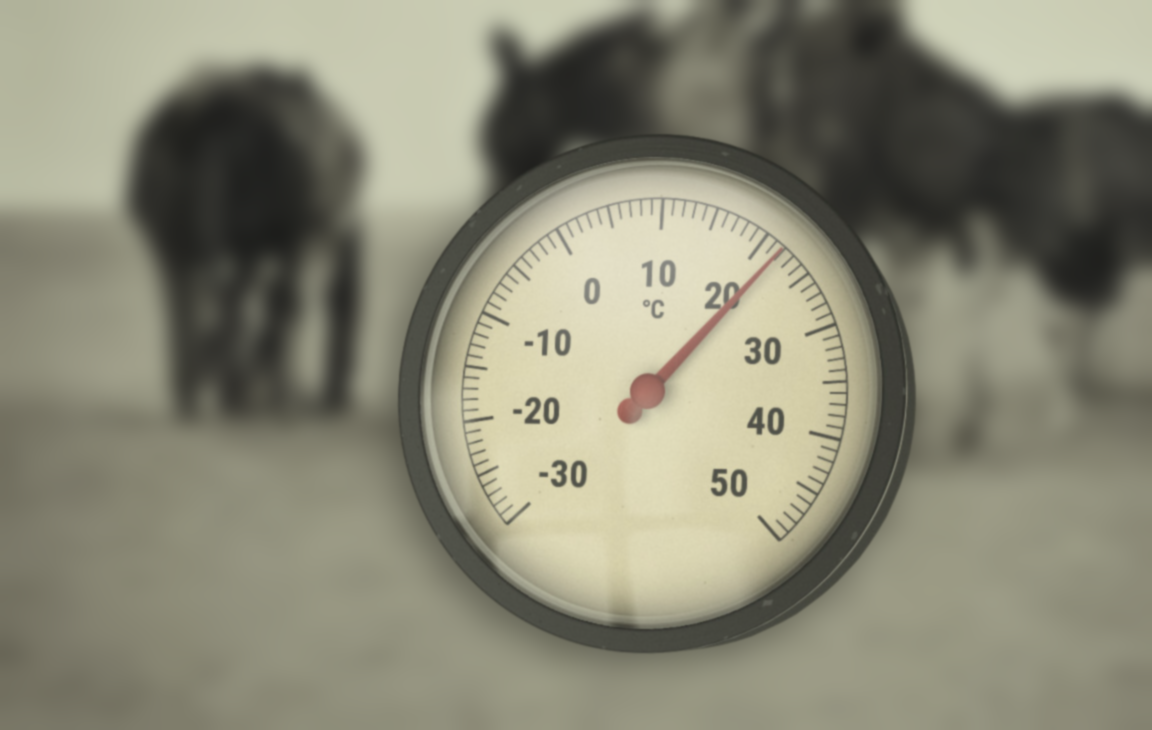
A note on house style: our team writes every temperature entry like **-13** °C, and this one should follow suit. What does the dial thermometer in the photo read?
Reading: **22** °C
